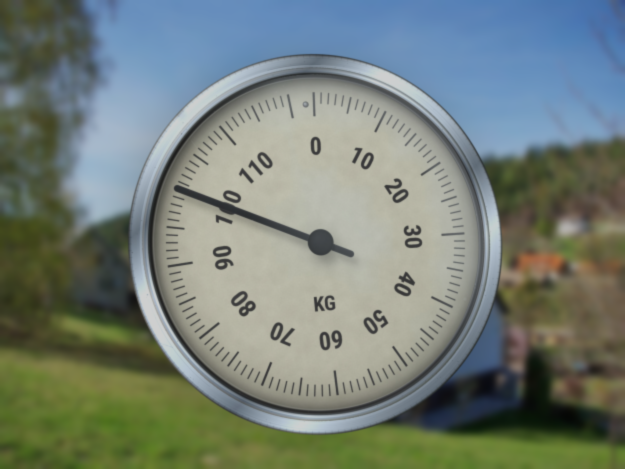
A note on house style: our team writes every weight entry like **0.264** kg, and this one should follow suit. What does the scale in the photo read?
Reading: **100** kg
